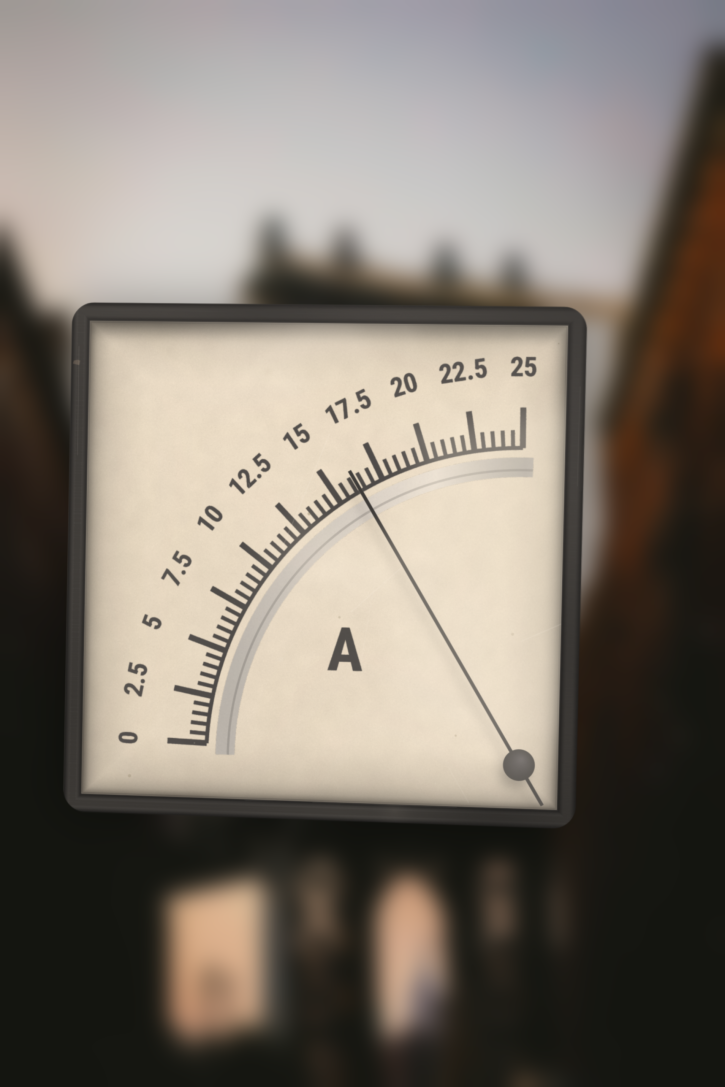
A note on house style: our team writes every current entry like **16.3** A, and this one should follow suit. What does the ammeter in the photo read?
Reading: **16.25** A
